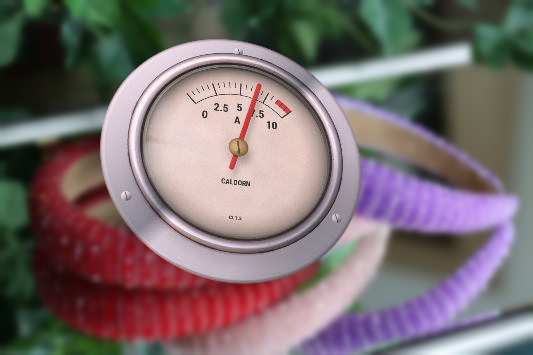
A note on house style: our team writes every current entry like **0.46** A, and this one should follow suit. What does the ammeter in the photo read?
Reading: **6.5** A
